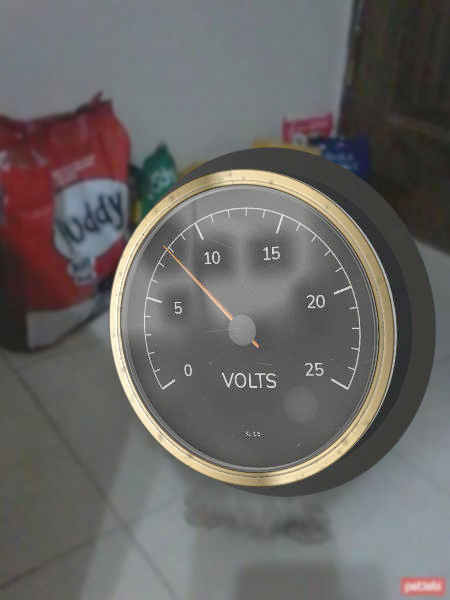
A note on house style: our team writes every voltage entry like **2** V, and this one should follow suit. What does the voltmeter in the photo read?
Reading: **8** V
